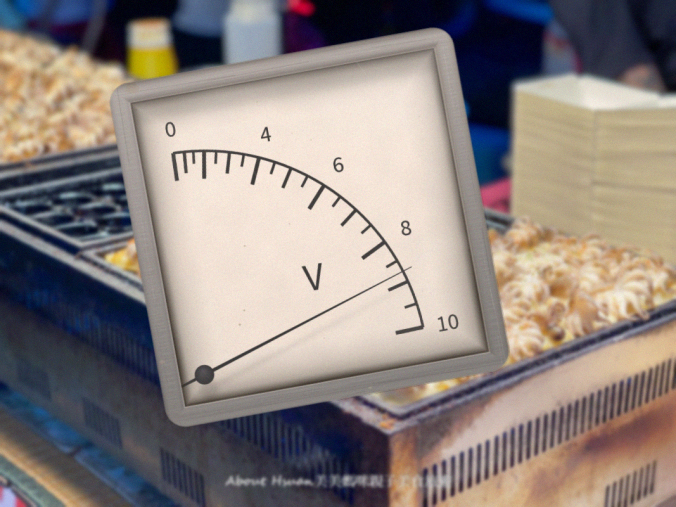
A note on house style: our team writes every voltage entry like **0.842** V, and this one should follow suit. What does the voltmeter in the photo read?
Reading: **8.75** V
